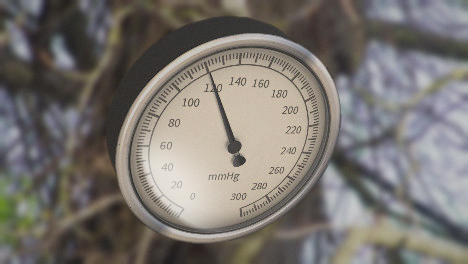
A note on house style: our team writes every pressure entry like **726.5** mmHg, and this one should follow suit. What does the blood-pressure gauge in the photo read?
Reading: **120** mmHg
